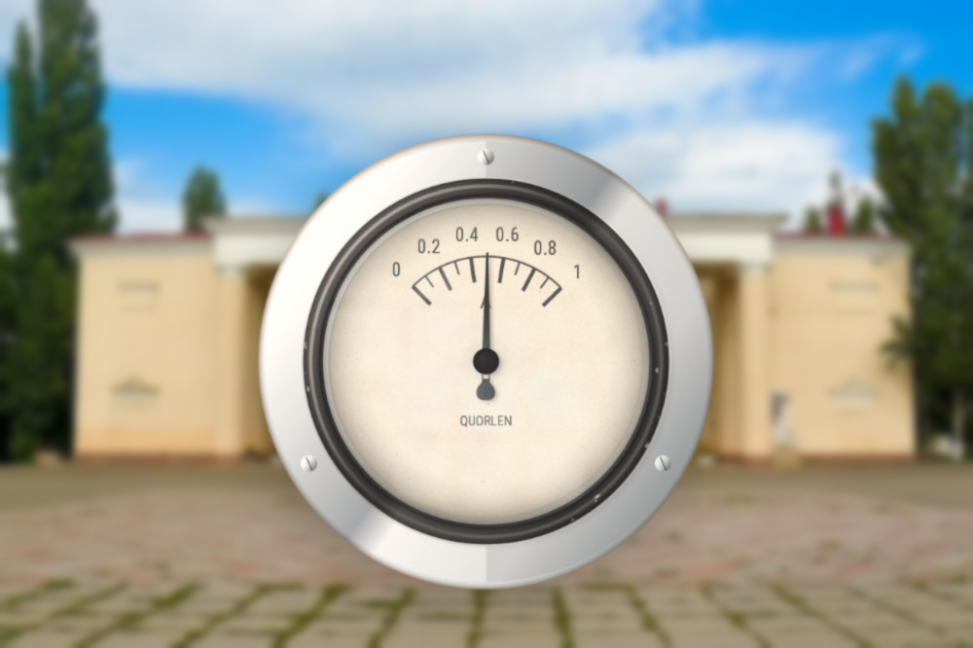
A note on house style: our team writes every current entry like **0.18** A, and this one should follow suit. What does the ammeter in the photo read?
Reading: **0.5** A
